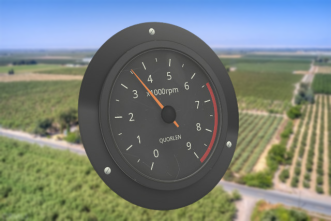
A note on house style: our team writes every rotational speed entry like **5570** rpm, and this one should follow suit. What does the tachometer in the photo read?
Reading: **3500** rpm
